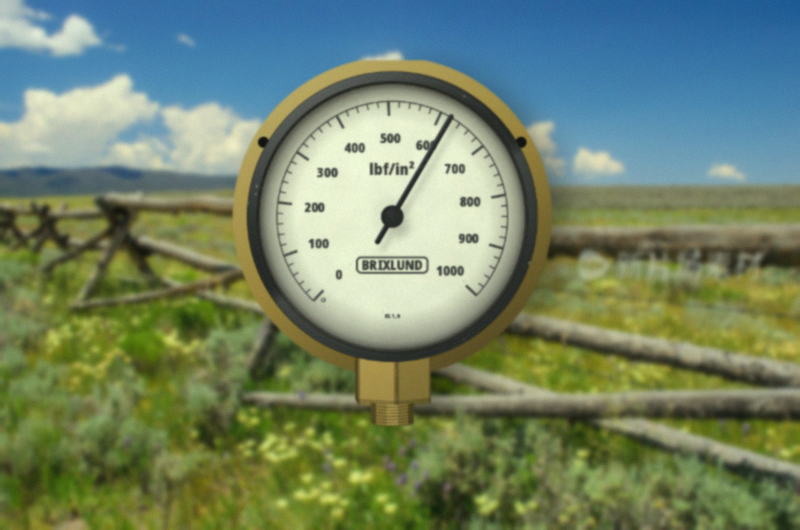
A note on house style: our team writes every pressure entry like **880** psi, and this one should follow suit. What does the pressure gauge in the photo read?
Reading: **620** psi
